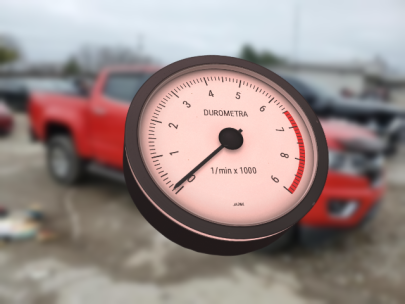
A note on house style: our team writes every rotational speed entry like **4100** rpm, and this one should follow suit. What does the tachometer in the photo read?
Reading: **100** rpm
